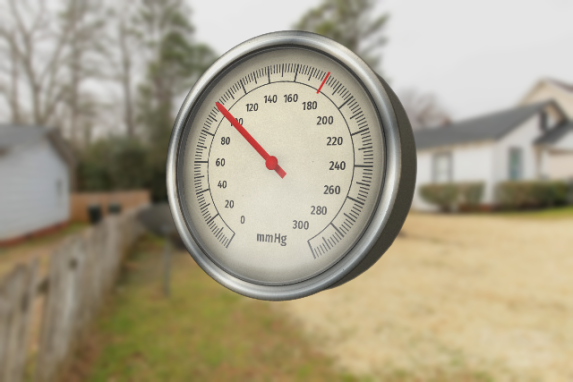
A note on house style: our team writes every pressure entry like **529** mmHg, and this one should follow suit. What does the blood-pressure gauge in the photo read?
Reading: **100** mmHg
